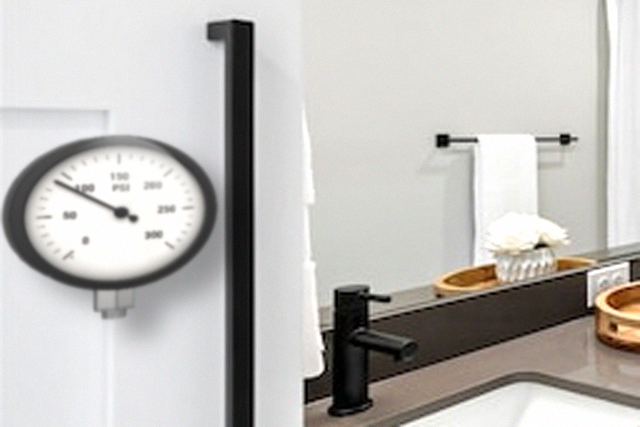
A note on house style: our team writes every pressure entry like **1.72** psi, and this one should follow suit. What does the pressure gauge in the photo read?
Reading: **90** psi
